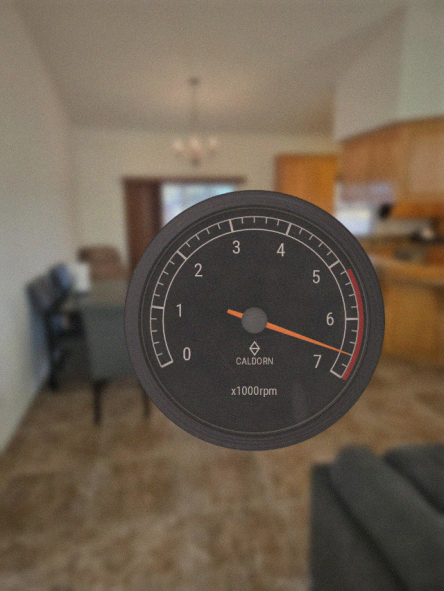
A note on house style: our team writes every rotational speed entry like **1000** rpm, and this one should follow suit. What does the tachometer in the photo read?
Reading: **6600** rpm
